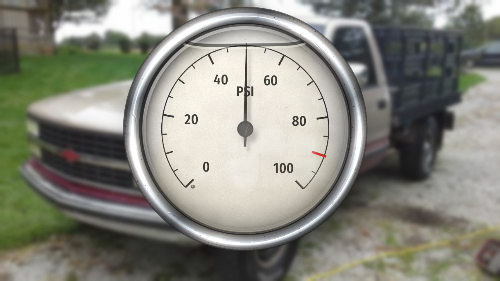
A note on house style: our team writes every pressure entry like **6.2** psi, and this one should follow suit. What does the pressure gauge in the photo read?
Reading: **50** psi
